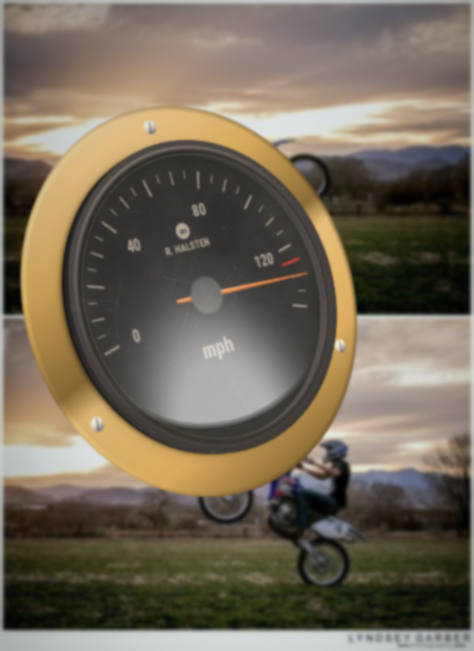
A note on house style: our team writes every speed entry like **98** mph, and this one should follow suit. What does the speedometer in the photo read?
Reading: **130** mph
